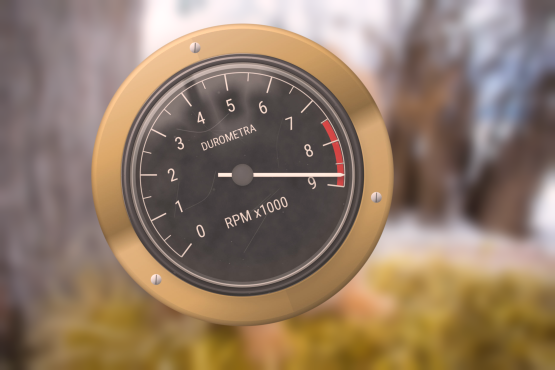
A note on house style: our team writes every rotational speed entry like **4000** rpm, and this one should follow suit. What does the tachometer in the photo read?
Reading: **8750** rpm
